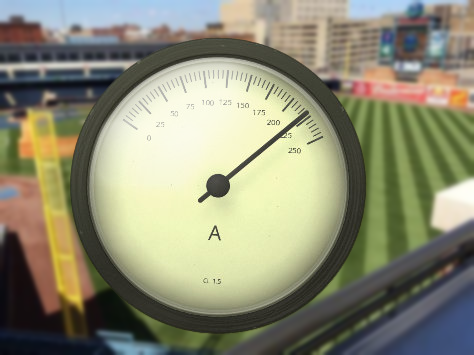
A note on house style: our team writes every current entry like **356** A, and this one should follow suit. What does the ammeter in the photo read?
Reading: **220** A
